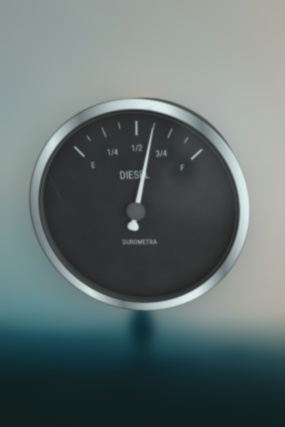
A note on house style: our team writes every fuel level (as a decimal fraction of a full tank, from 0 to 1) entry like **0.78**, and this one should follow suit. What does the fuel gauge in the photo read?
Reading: **0.625**
